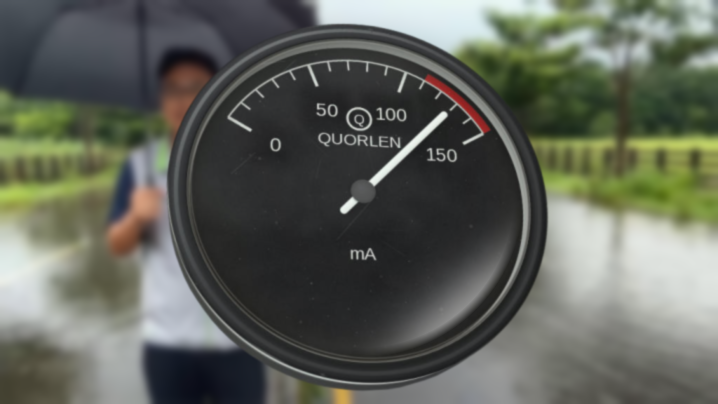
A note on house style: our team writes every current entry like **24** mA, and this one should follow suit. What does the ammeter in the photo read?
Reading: **130** mA
